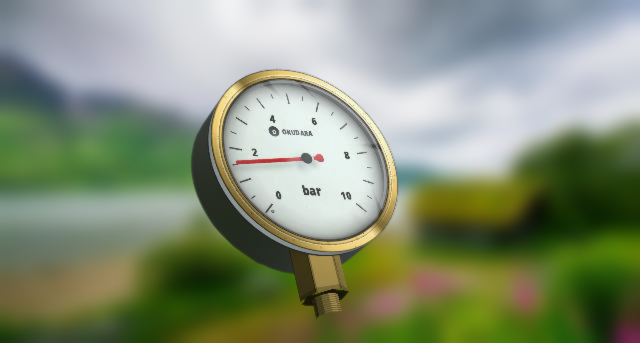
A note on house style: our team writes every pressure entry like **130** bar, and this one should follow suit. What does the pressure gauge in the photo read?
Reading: **1.5** bar
